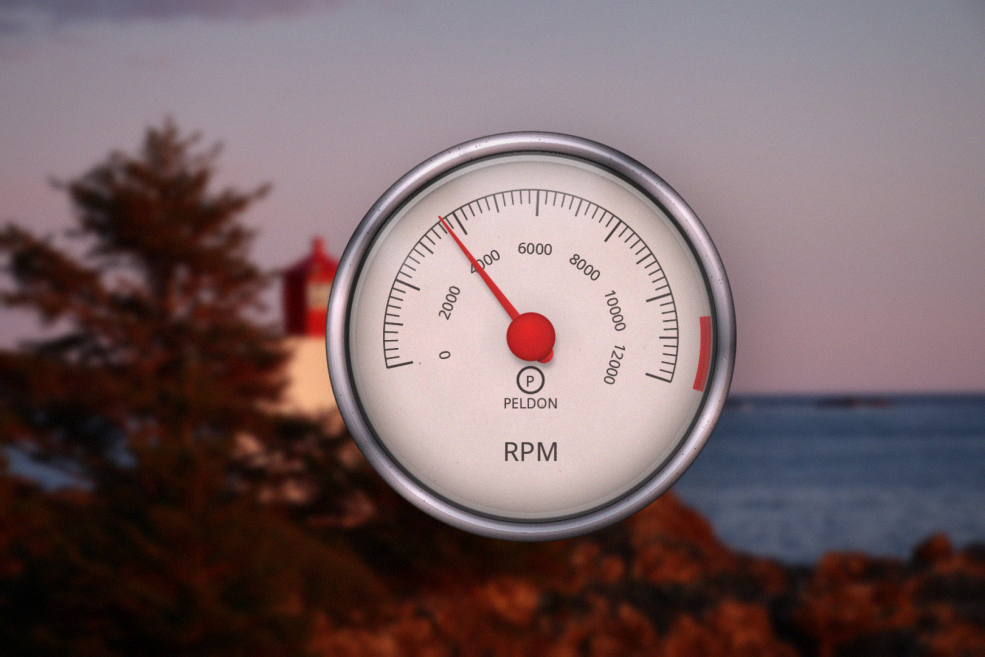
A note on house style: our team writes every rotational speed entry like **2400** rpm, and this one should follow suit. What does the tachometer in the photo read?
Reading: **3700** rpm
